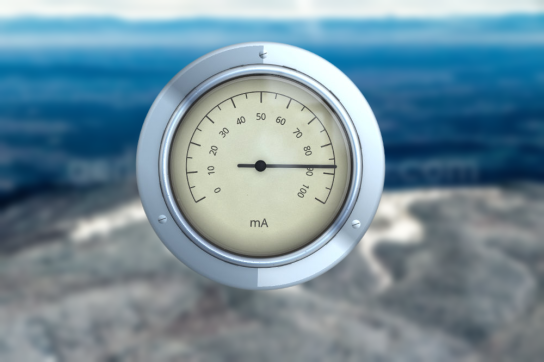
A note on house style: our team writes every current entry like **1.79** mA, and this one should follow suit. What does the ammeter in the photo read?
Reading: **87.5** mA
